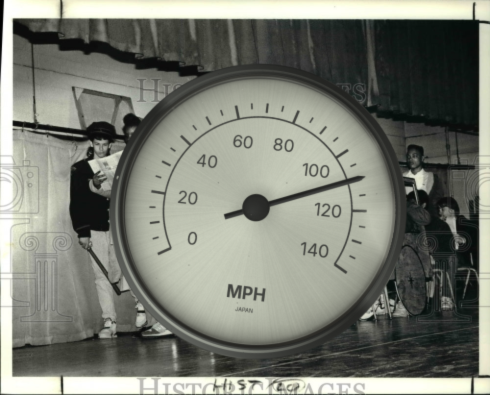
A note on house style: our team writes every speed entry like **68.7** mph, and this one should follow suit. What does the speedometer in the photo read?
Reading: **110** mph
